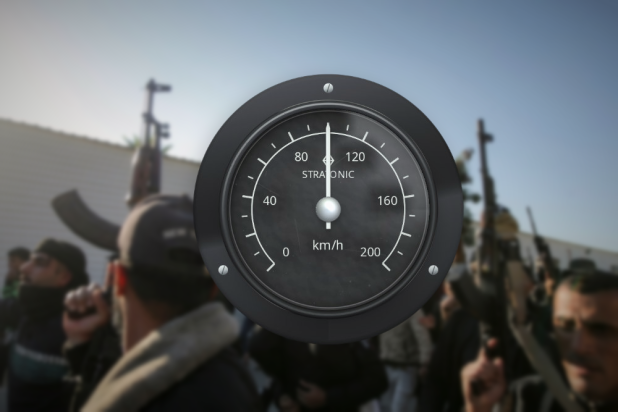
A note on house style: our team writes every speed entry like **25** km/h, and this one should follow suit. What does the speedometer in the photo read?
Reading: **100** km/h
